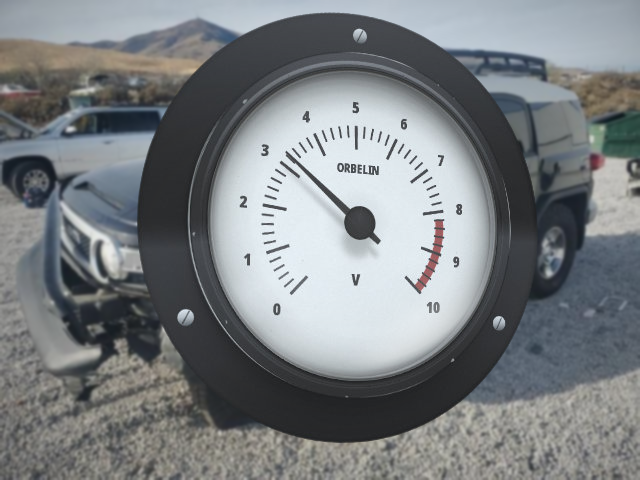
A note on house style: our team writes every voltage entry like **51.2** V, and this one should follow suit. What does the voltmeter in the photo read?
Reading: **3.2** V
